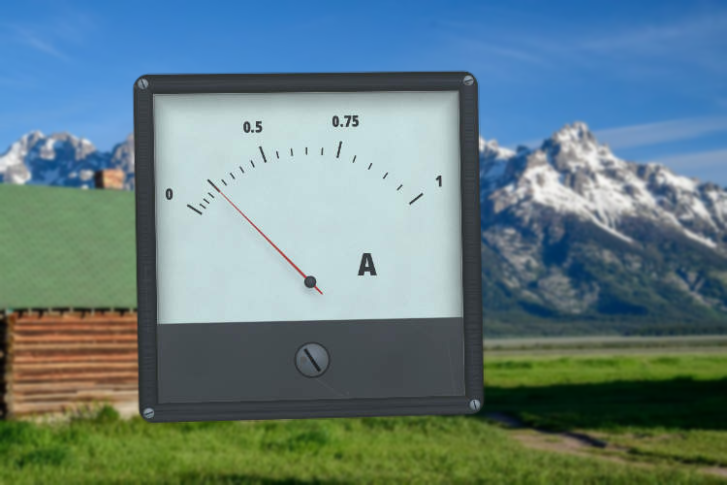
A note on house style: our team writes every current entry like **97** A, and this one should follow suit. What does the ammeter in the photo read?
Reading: **0.25** A
